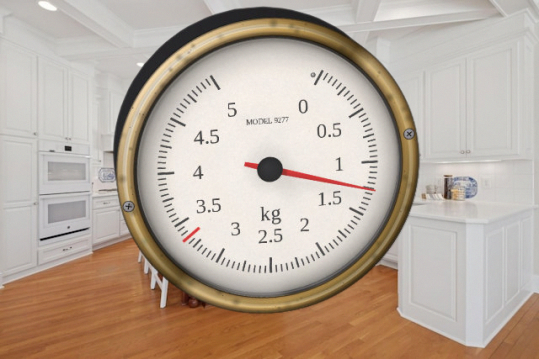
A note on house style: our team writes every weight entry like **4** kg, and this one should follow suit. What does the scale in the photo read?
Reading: **1.25** kg
